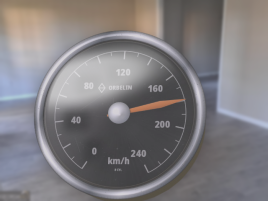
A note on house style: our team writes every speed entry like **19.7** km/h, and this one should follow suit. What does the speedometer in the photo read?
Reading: **180** km/h
